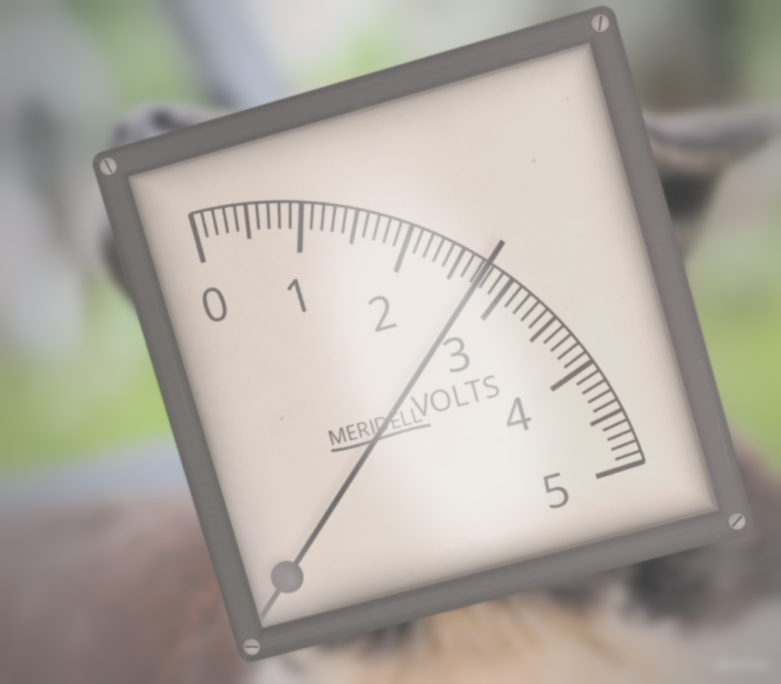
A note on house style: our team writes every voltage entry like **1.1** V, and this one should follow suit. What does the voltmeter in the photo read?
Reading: **2.75** V
